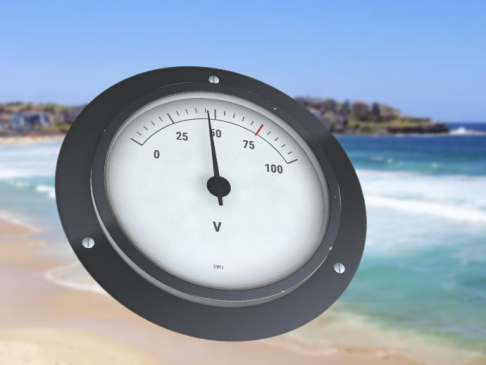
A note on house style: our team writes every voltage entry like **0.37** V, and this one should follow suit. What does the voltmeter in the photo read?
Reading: **45** V
